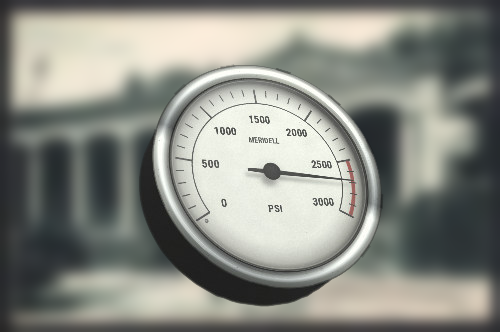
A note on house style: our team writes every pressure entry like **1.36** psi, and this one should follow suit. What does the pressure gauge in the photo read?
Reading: **2700** psi
